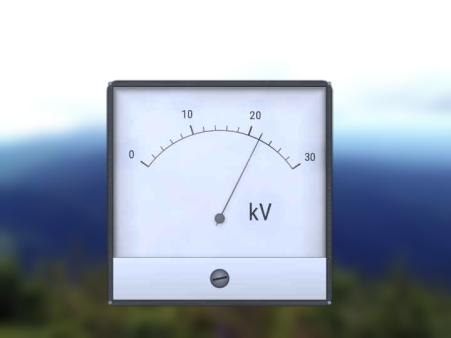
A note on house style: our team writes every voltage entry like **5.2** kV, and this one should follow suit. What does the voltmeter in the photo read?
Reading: **22** kV
